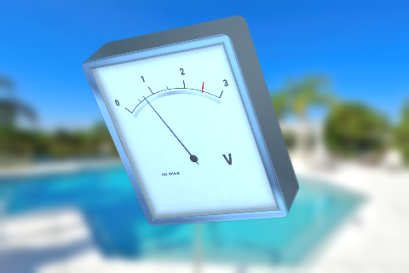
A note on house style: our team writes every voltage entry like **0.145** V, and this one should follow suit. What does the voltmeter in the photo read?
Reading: **0.75** V
